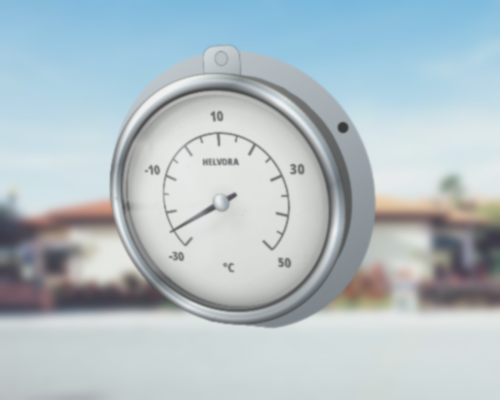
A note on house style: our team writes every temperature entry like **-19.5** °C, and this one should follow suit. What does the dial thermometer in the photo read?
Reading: **-25** °C
